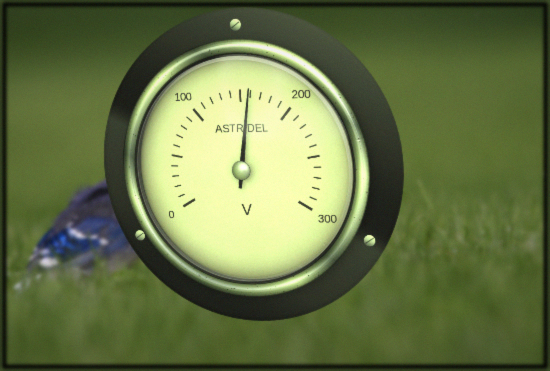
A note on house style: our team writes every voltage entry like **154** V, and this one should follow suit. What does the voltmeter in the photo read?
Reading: **160** V
